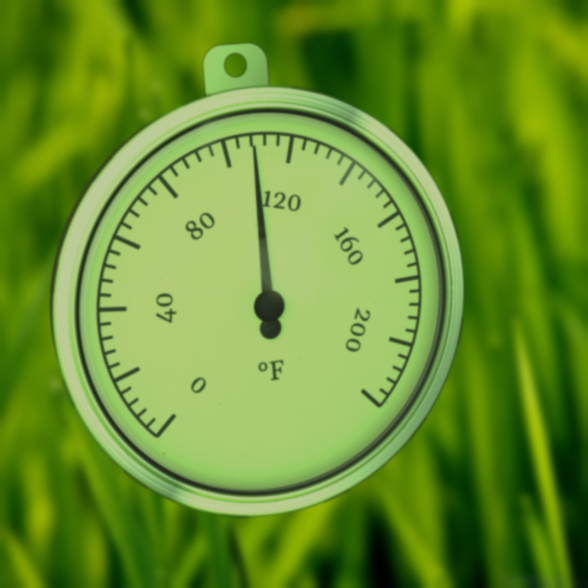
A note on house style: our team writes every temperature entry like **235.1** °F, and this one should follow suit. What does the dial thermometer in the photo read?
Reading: **108** °F
